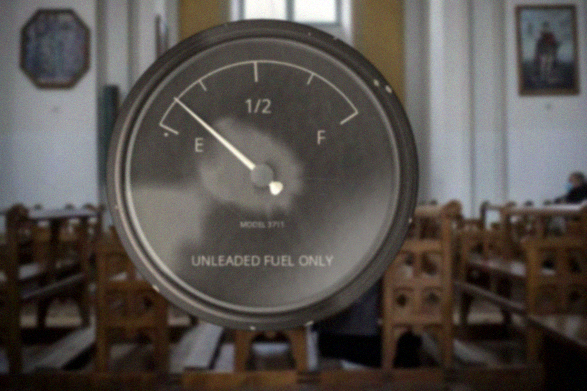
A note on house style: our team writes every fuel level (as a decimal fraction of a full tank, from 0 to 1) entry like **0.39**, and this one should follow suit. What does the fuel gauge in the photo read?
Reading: **0.125**
